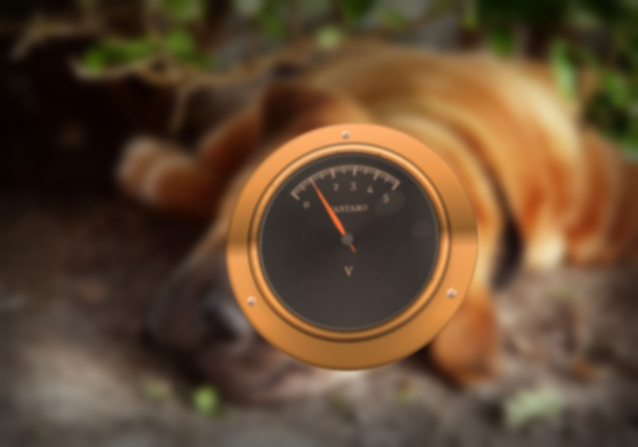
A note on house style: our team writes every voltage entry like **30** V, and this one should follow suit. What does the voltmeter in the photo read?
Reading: **1** V
